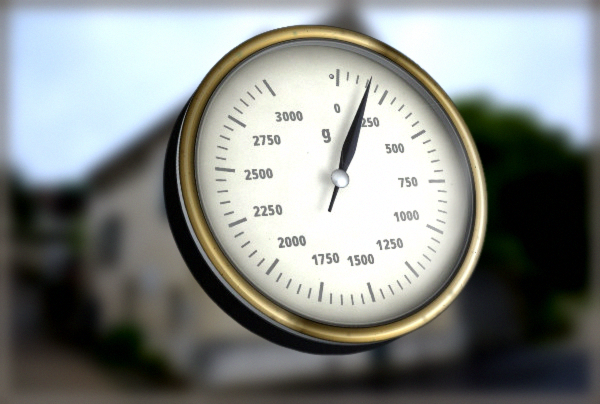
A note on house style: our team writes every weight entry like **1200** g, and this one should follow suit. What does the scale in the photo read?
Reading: **150** g
